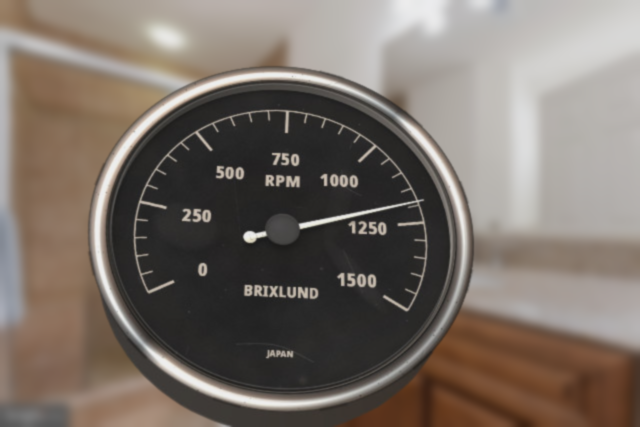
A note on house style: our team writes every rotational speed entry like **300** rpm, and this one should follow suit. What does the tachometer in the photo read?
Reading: **1200** rpm
